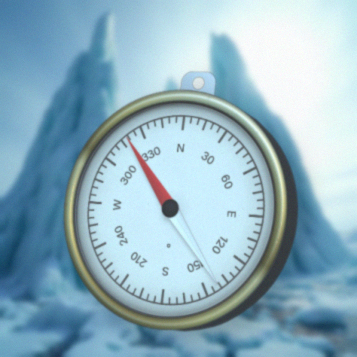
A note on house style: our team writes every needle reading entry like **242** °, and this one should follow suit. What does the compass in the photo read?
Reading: **320** °
